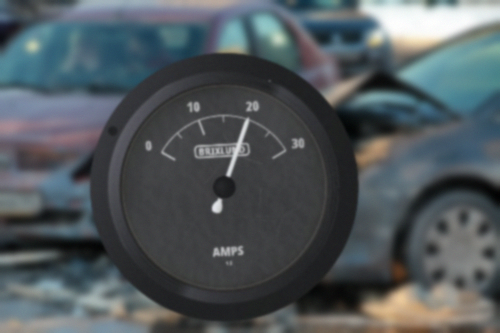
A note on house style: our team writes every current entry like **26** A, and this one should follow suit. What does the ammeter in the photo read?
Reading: **20** A
